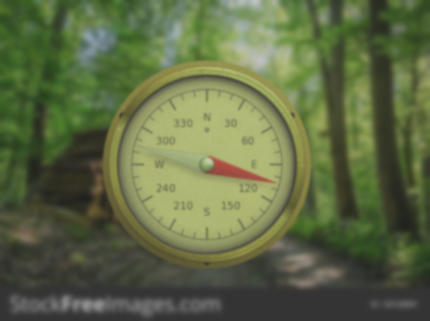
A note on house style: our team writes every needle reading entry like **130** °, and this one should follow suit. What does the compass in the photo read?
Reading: **105** °
